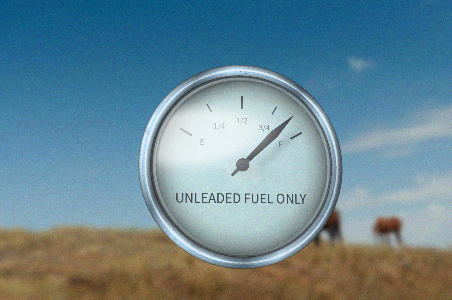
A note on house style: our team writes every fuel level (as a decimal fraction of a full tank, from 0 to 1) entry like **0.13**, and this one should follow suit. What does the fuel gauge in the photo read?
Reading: **0.875**
